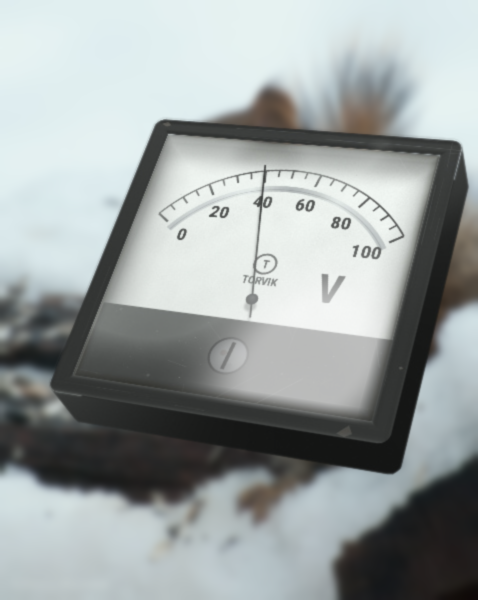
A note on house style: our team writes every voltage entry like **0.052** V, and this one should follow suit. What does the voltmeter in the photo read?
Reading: **40** V
